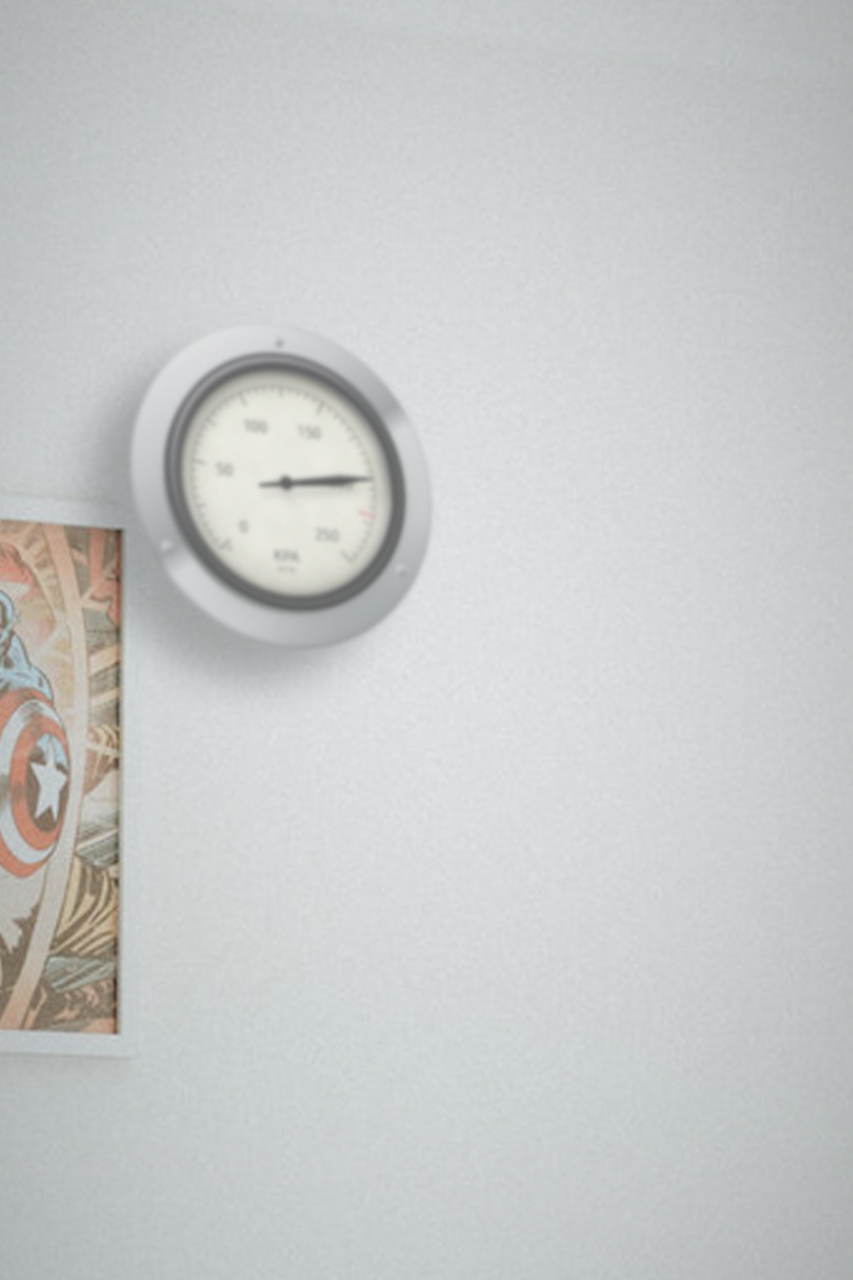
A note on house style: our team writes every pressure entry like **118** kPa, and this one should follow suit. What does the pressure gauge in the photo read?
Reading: **200** kPa
